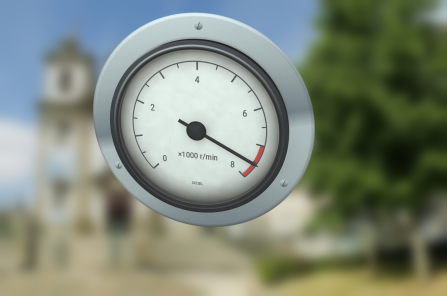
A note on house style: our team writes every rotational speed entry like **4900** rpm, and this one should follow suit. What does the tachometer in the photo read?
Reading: **7500** rpm
